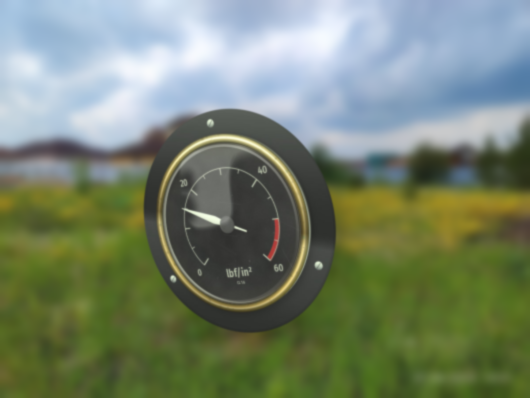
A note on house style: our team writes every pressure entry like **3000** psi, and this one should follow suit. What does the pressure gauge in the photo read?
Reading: **15** psi
